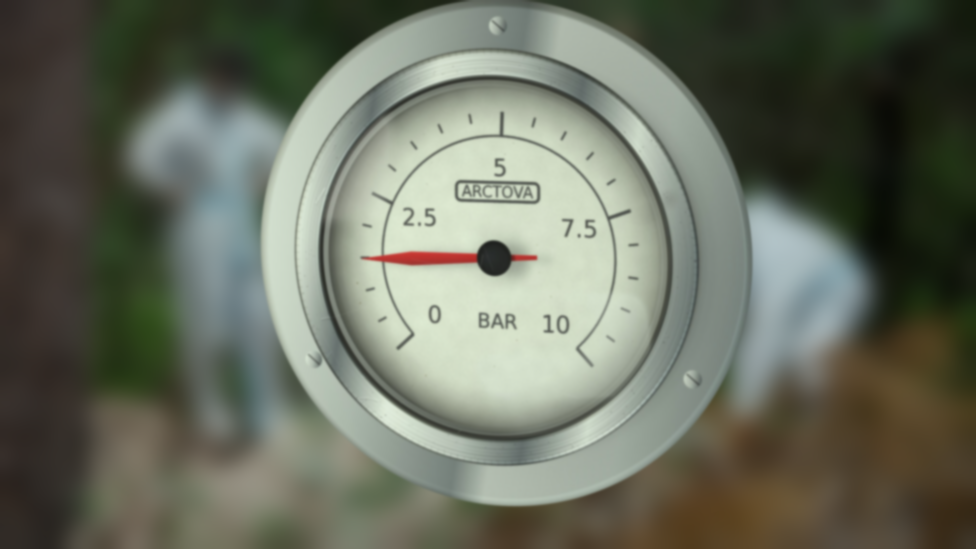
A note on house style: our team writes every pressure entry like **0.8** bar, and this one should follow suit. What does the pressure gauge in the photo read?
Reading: **1.5** bar
